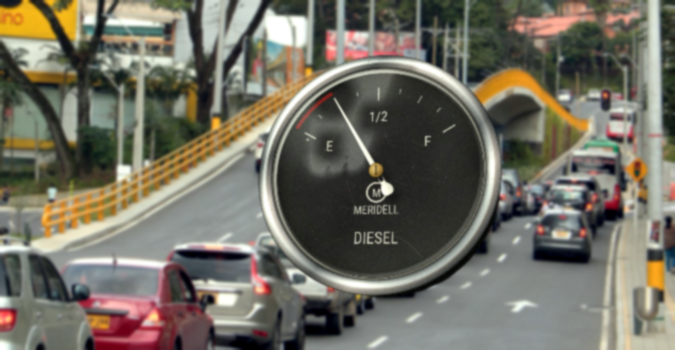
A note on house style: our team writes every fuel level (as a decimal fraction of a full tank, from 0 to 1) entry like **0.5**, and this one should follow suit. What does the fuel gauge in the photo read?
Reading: **0.25**
